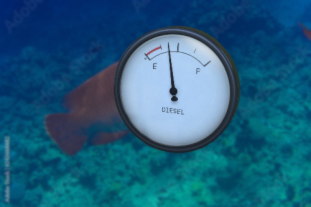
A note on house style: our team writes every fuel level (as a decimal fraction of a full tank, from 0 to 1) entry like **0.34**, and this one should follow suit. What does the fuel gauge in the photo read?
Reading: **0.375**
